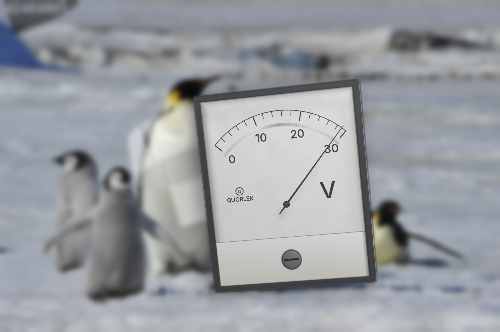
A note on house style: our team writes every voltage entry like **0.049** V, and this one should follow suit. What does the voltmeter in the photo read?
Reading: **29** V
